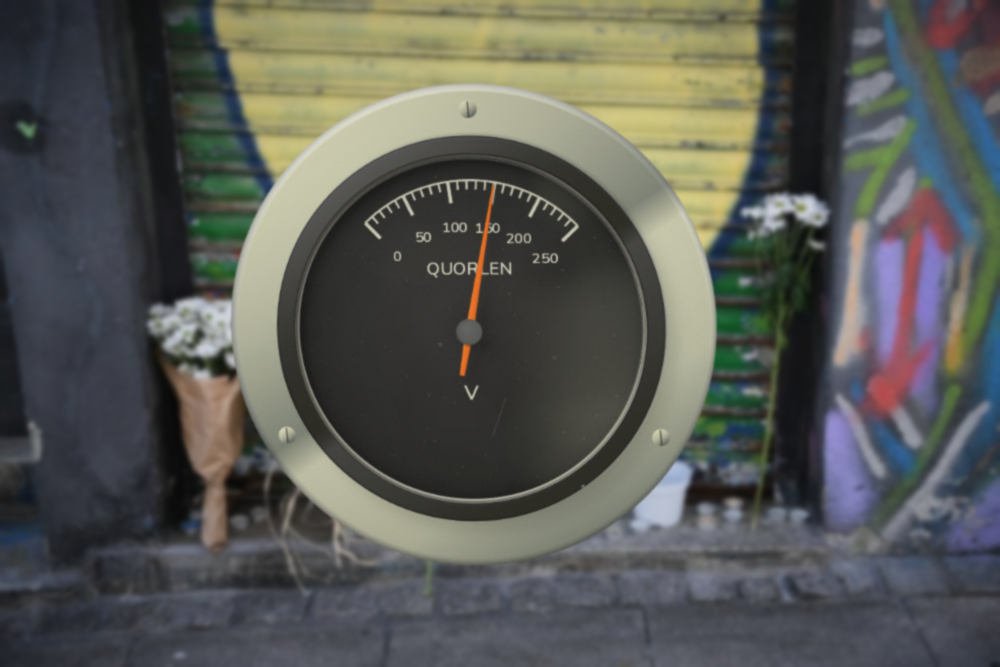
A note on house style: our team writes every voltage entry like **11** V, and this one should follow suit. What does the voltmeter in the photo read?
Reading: **150** V
